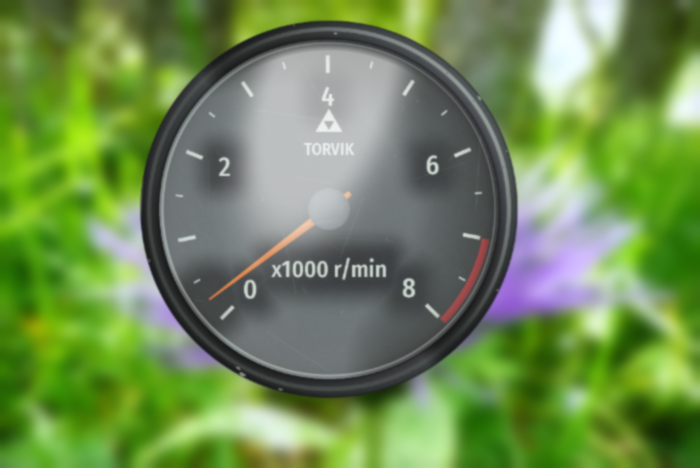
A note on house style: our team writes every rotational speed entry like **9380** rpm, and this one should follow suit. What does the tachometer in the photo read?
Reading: **250** rpm
